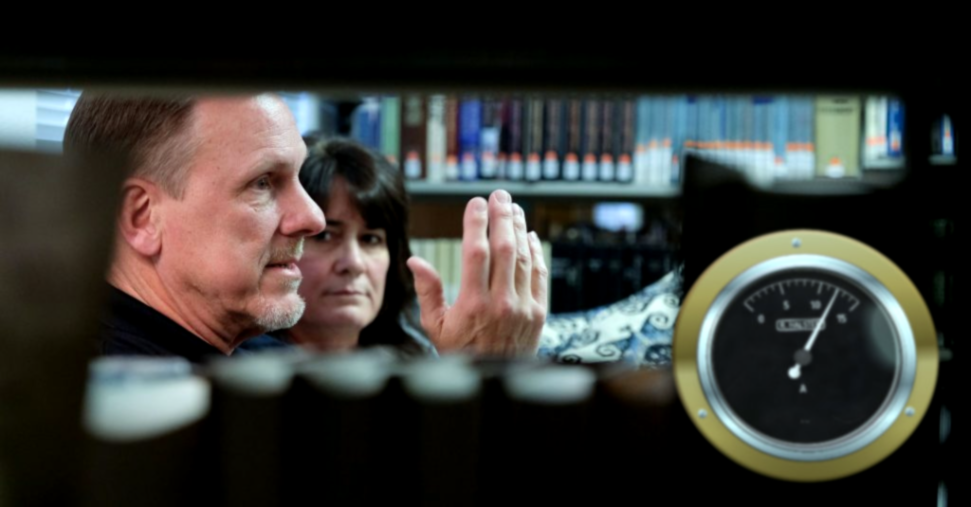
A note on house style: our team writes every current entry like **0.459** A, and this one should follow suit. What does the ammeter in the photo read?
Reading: **12** A
